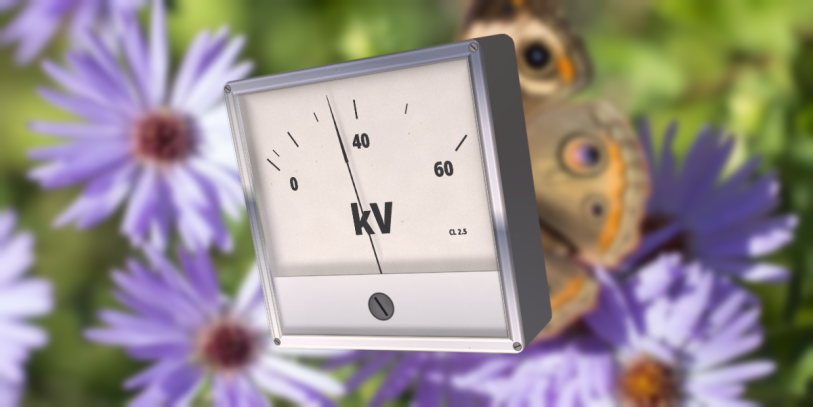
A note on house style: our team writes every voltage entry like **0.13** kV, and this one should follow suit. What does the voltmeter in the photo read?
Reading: **35** kV
